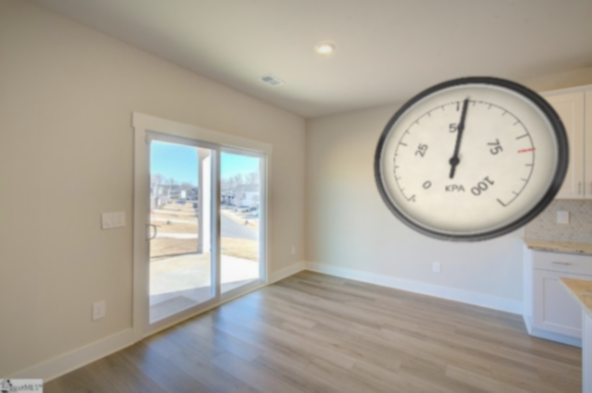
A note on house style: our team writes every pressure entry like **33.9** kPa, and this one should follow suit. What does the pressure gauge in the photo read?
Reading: **52.5** kPa
